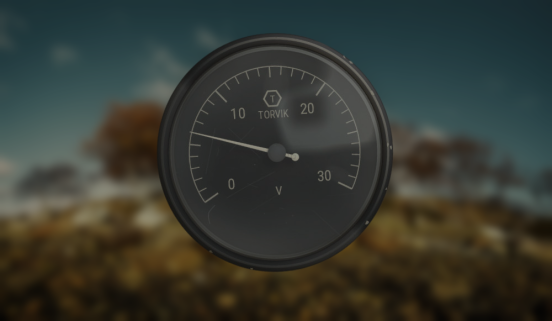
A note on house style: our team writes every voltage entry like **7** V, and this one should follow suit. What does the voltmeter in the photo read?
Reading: **6** V
